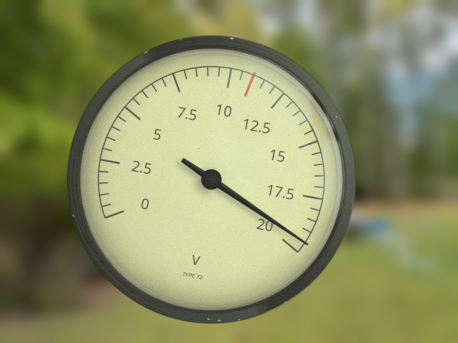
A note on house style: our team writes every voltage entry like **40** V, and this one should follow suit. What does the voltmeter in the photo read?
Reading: **19.5** V
